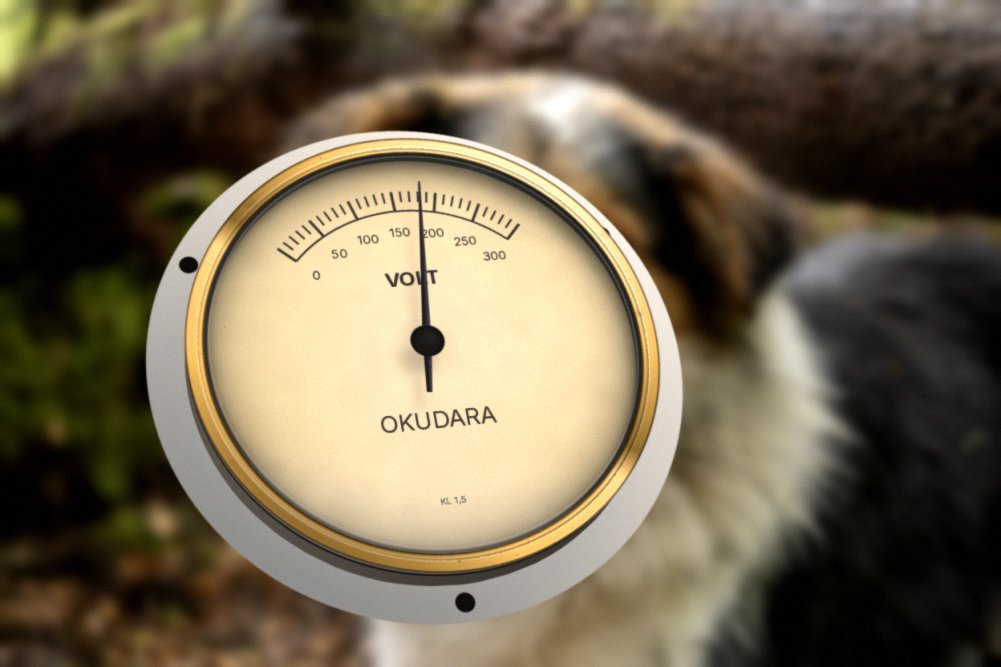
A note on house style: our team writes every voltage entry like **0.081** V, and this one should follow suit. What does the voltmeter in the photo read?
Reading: **180** V
